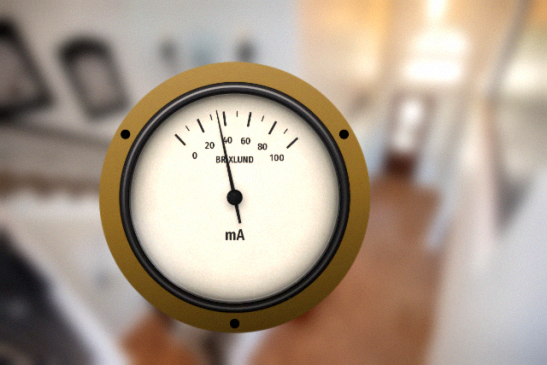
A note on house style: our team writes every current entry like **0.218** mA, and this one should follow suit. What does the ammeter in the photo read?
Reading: **35** mA
